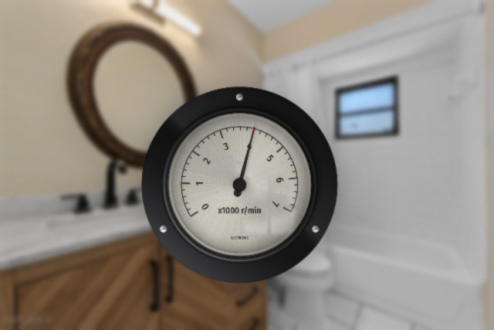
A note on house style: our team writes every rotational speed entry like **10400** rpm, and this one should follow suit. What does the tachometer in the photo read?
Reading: **4000** rpm
